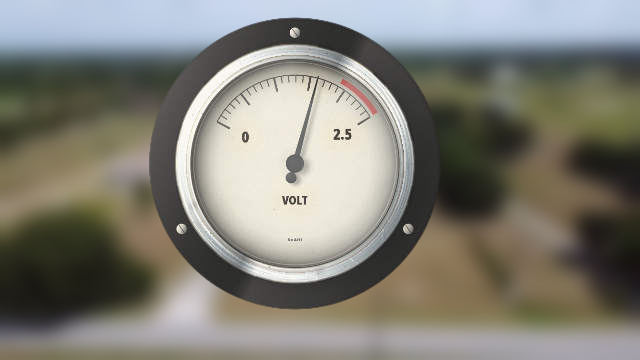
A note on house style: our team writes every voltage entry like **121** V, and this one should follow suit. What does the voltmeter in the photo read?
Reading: **1.6** V
